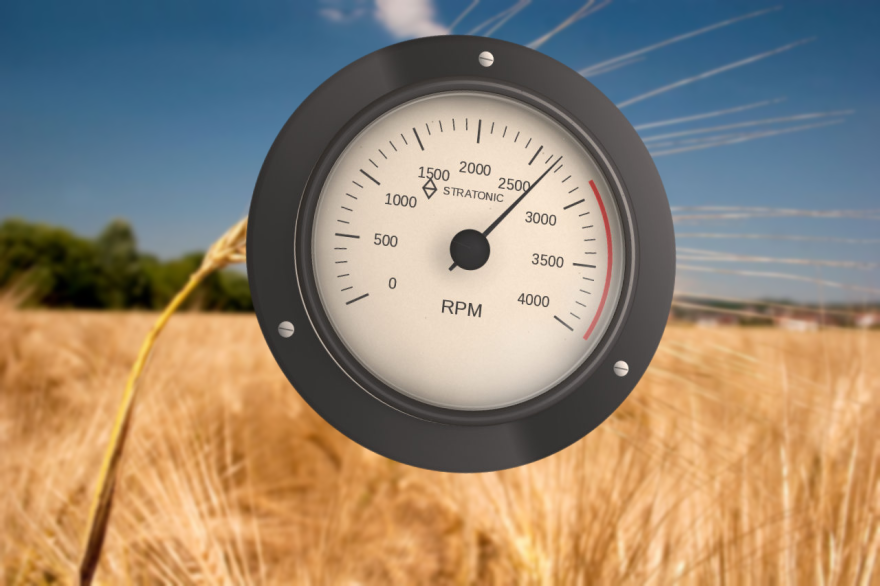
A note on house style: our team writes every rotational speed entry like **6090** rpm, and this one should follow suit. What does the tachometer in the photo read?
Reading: **2650** rpm
